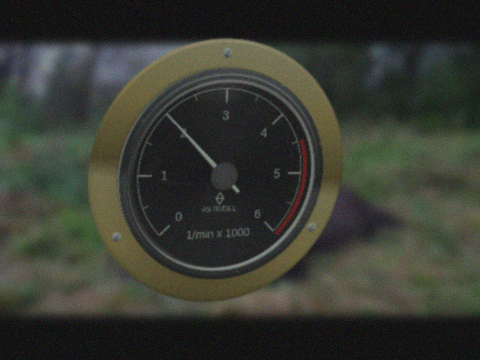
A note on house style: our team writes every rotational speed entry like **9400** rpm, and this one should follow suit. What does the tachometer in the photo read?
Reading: **2000** rpm
